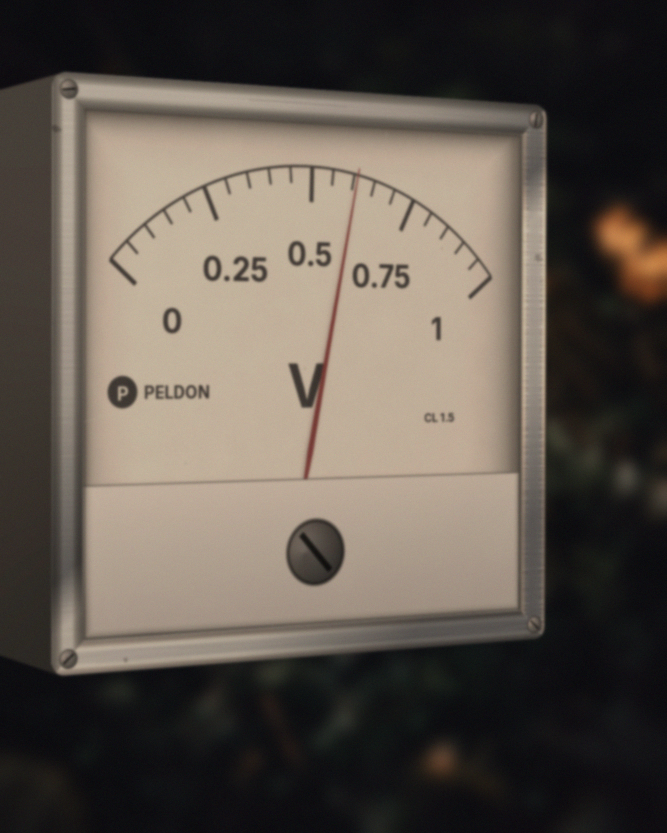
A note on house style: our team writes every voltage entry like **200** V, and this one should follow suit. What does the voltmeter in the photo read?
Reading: **0.6** V
